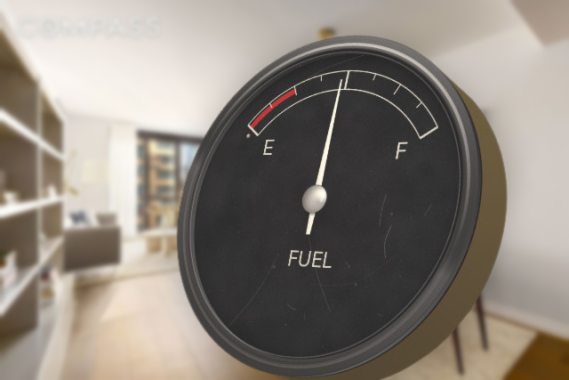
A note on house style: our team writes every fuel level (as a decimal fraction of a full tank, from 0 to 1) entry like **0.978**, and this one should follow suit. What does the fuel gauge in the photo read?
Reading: **0.5**
